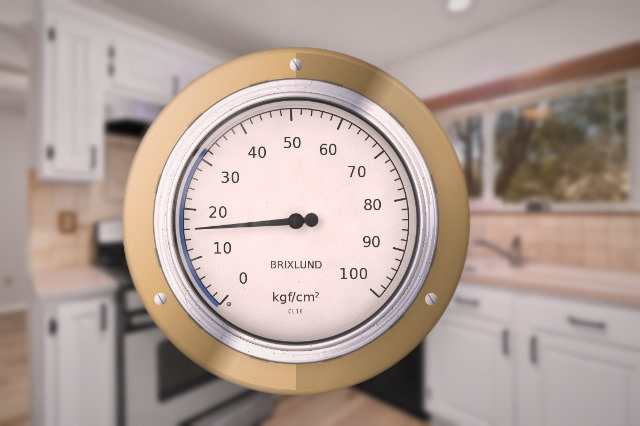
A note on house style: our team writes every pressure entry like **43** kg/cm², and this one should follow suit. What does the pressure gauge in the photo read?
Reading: **16** kg/cm²
